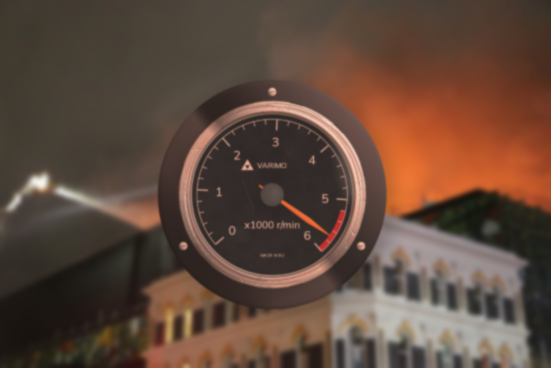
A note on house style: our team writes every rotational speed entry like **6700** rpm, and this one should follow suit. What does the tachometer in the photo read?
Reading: **5700** rpm
